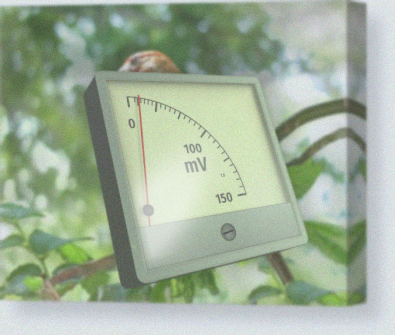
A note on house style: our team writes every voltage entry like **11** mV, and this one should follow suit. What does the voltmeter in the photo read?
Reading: **25** mV
